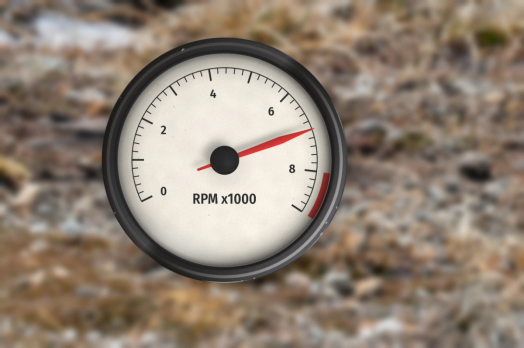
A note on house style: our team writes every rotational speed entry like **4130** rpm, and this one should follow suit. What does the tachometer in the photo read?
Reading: **7000** rpm
